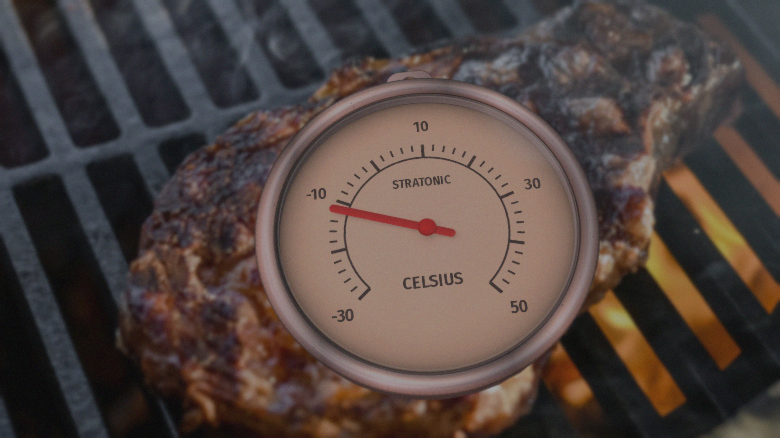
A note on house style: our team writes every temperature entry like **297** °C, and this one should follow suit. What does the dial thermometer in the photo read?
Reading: **-12** °C
